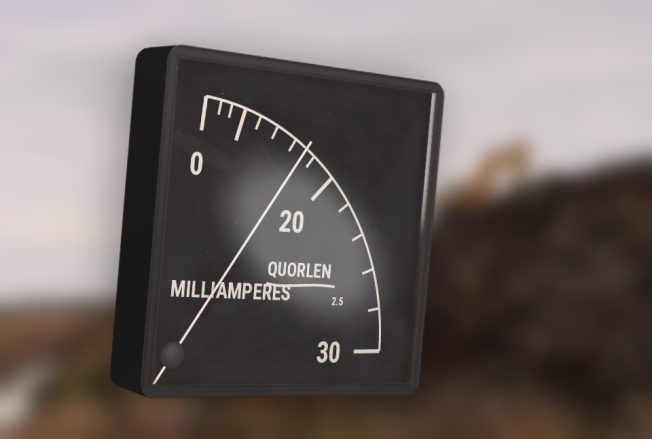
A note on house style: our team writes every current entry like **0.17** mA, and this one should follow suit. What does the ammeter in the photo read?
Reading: **17** mA
